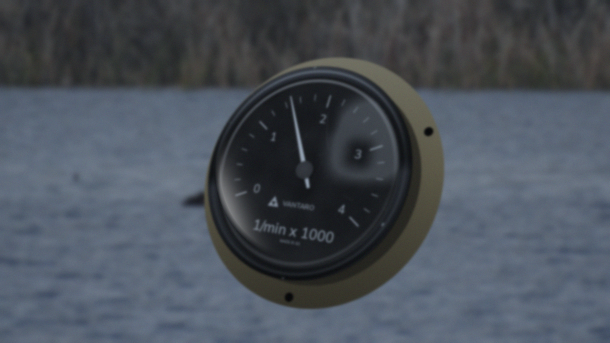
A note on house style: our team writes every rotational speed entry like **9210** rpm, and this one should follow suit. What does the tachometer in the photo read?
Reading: **1500** rpm
